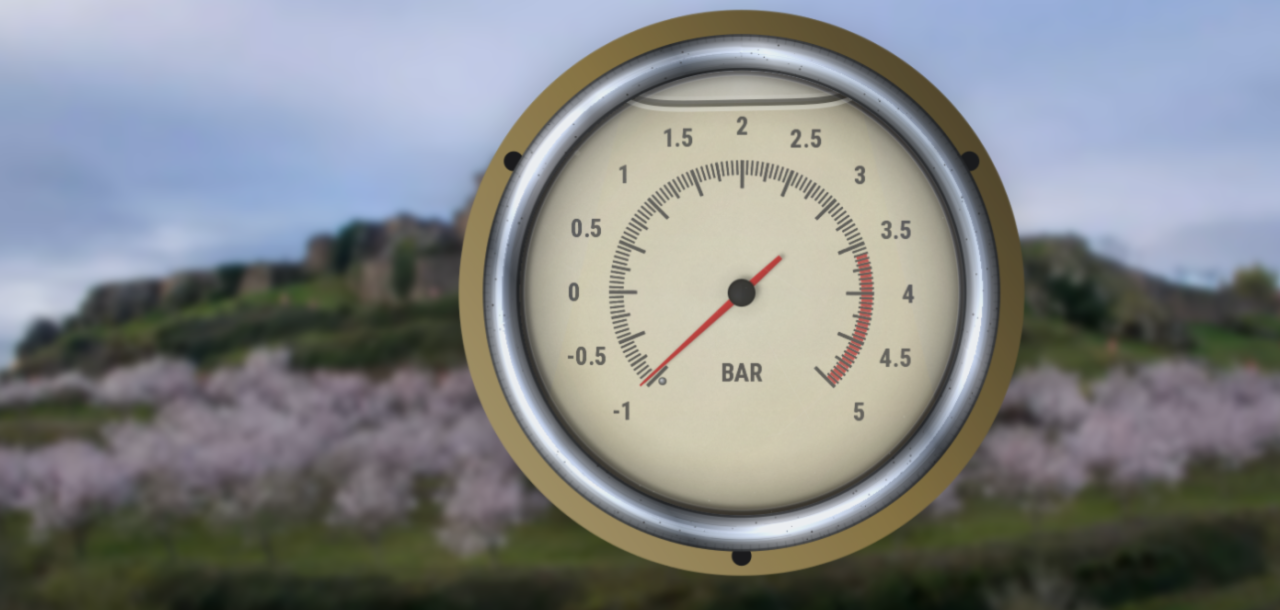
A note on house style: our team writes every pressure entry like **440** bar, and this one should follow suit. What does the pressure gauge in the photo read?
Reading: **-0.95** bar
